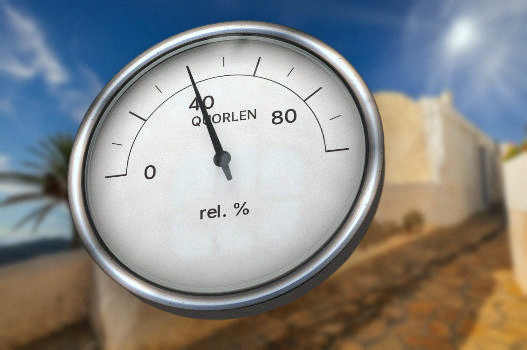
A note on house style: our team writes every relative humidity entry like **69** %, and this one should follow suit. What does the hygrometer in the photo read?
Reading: **40** %
